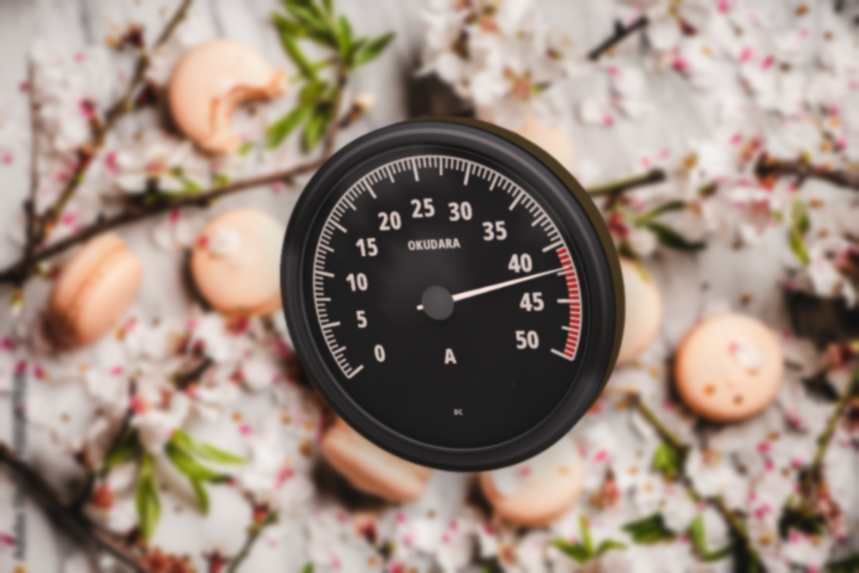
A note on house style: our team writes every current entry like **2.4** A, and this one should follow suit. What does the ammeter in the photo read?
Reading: **42** A
